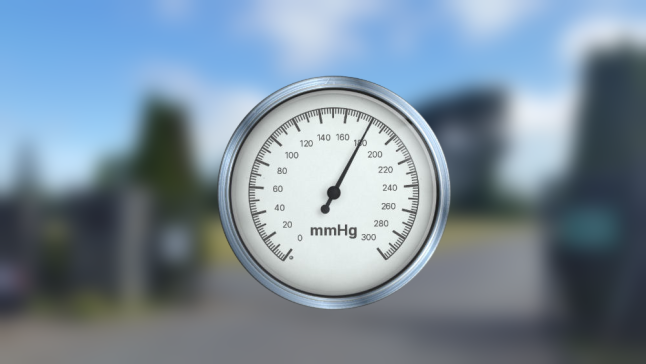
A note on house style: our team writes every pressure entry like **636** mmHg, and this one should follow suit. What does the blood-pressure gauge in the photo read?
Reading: **180** mmHg
